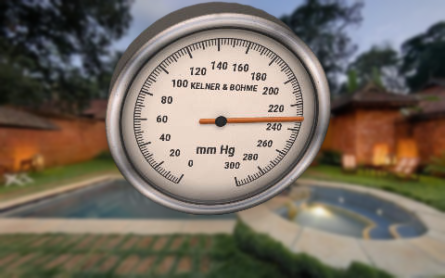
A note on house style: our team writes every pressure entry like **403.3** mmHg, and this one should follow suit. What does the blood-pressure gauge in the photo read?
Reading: **230** mmHg
